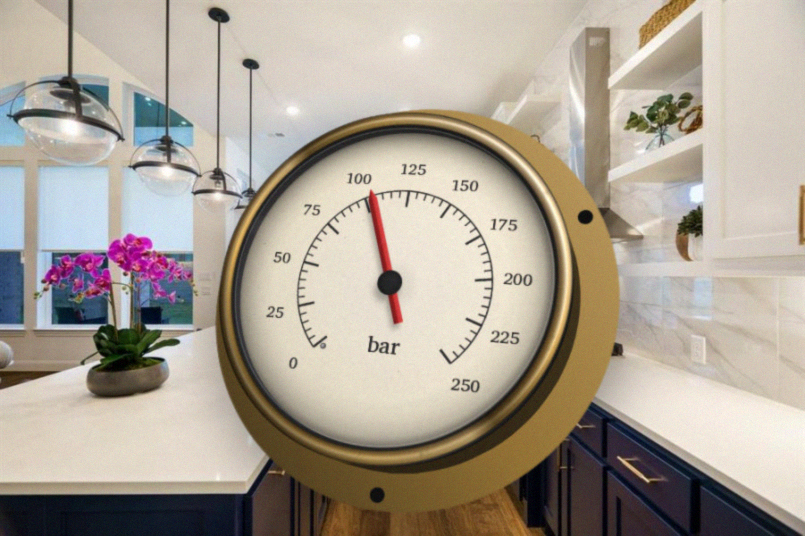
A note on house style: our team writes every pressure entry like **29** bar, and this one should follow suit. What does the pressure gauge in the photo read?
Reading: **105** bar
